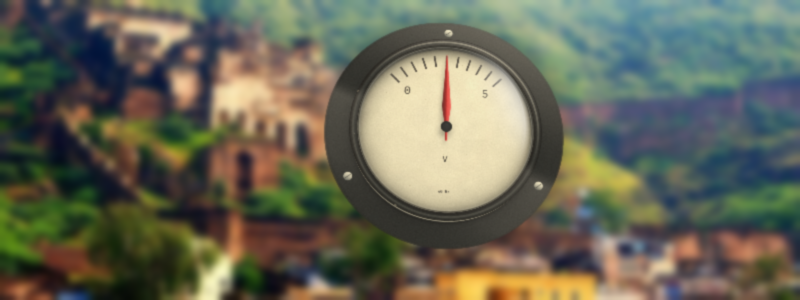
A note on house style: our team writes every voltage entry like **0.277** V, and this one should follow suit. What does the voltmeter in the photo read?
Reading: **2.5** V
